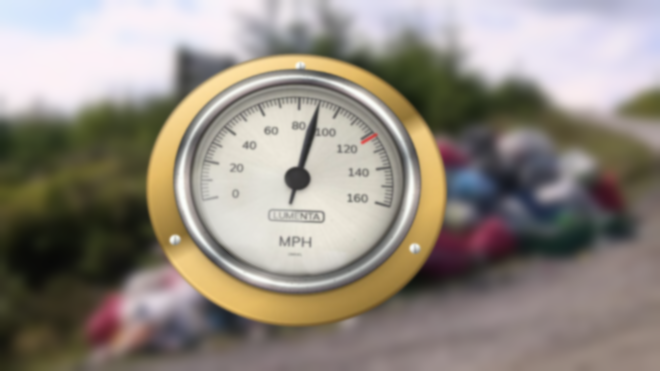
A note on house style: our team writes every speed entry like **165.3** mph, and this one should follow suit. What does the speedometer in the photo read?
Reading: **90** mph
